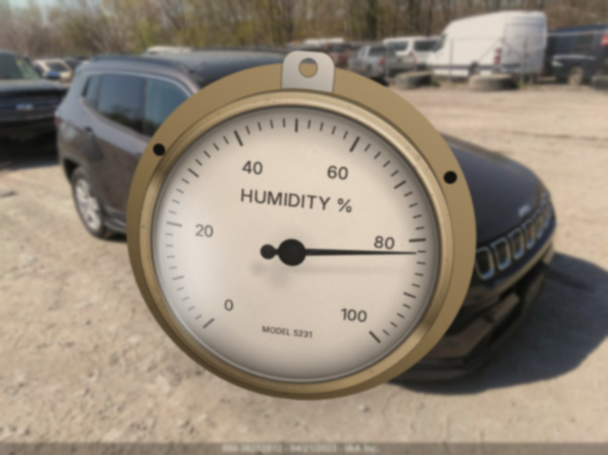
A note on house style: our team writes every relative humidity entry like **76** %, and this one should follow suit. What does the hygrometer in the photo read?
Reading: **82** %
